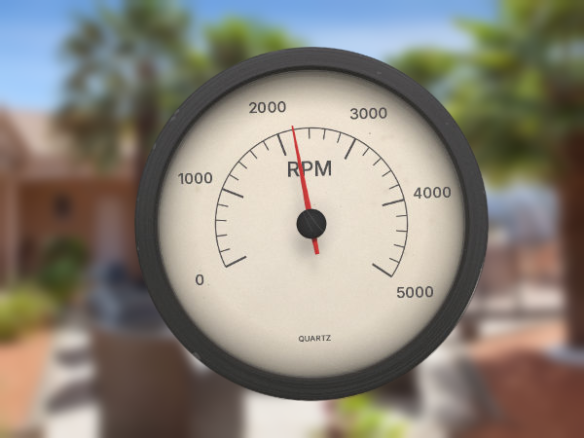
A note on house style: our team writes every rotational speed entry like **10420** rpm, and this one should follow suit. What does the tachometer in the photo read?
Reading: **2200** rpm
